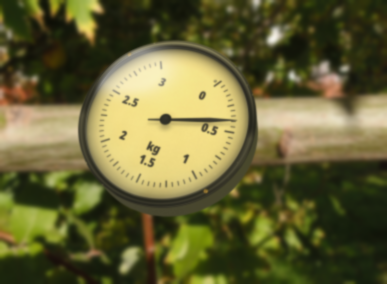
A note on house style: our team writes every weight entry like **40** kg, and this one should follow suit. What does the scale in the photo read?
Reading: **0.4** kg
